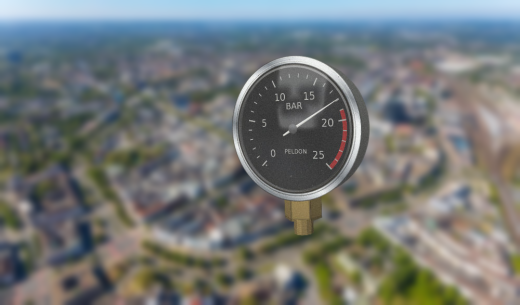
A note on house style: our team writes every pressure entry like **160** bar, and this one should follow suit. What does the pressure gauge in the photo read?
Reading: **18** bar
